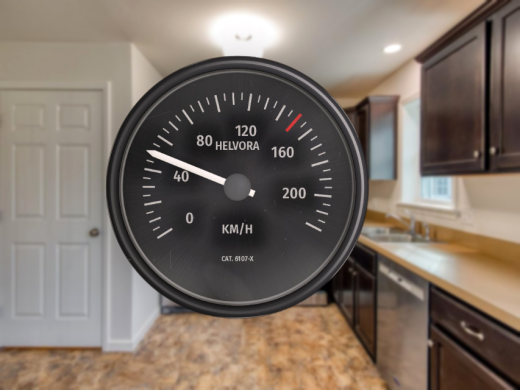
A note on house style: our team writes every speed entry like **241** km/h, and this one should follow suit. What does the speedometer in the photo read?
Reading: **50** km/h
